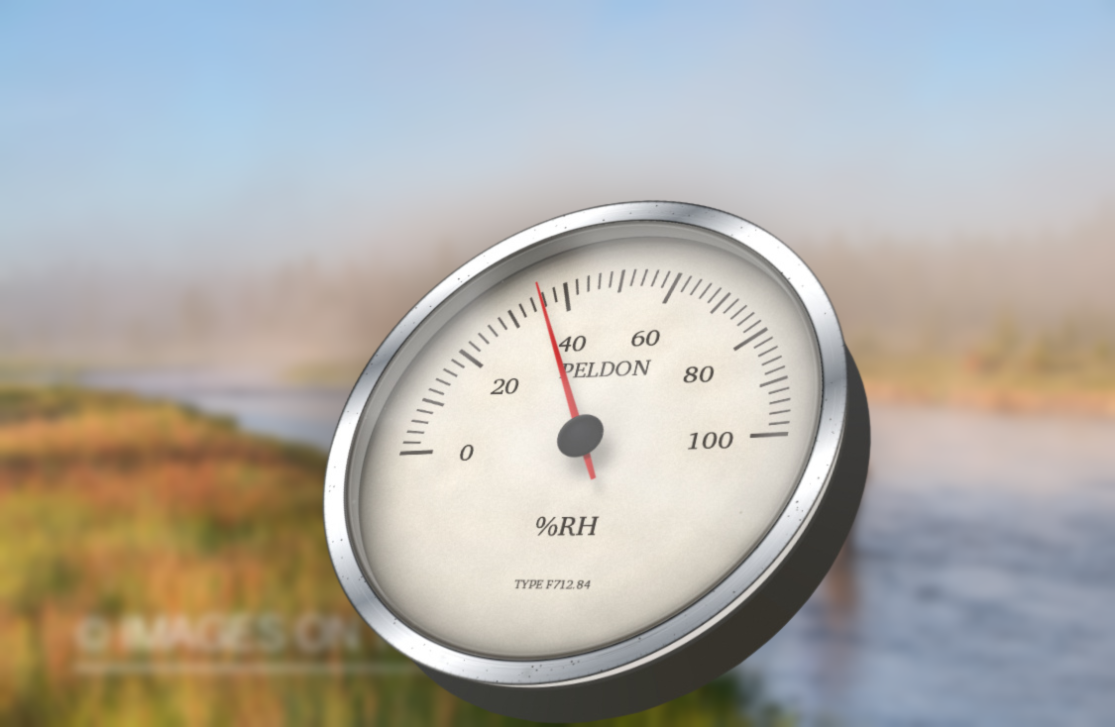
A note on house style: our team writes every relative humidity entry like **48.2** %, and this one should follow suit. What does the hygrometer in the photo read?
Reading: **36** %
